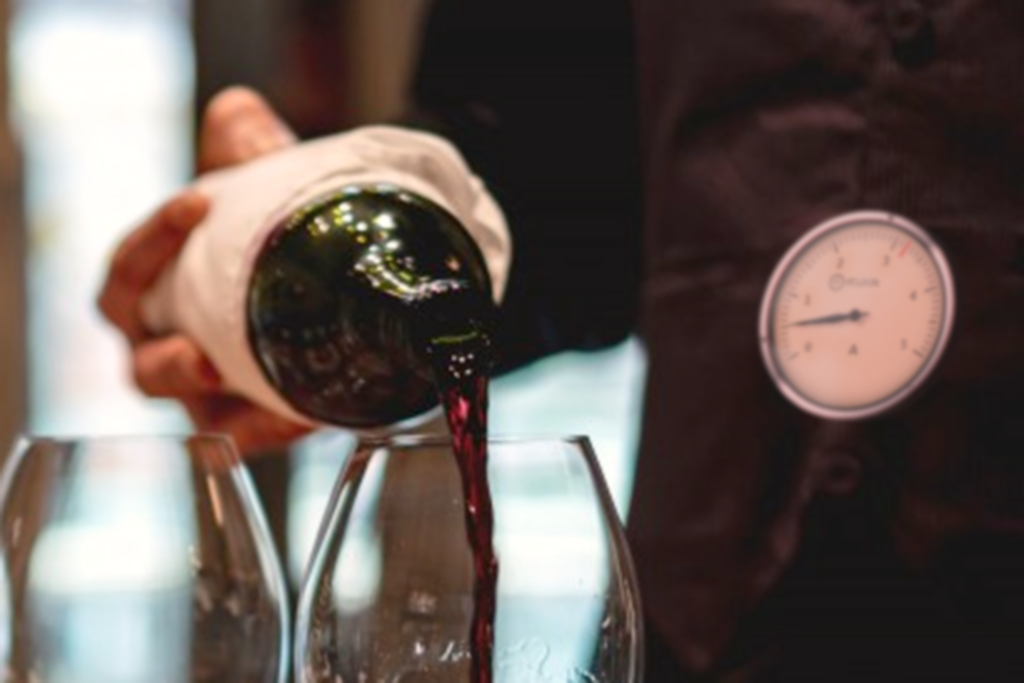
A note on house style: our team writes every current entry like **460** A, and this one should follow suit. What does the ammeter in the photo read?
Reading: **0.5** A
